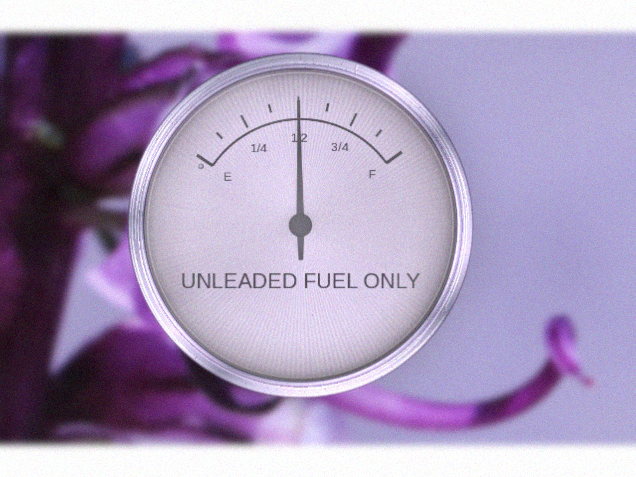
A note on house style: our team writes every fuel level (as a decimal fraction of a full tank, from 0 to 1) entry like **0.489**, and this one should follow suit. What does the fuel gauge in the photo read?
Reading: **0.5**
